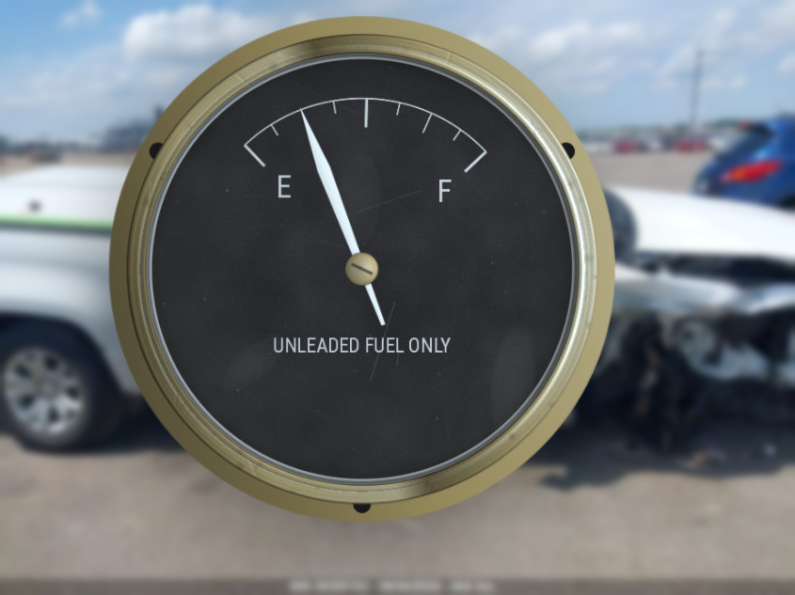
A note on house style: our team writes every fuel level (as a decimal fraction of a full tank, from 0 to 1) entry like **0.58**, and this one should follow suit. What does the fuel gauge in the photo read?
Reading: **0.25**
